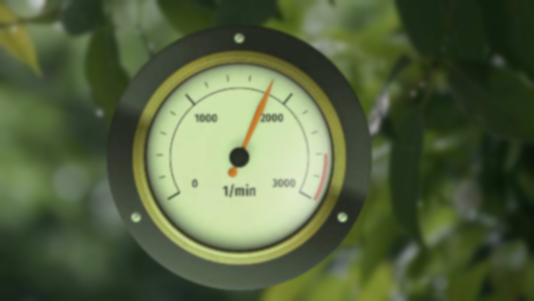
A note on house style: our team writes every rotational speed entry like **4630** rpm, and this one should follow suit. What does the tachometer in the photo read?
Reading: **1800** rpm
